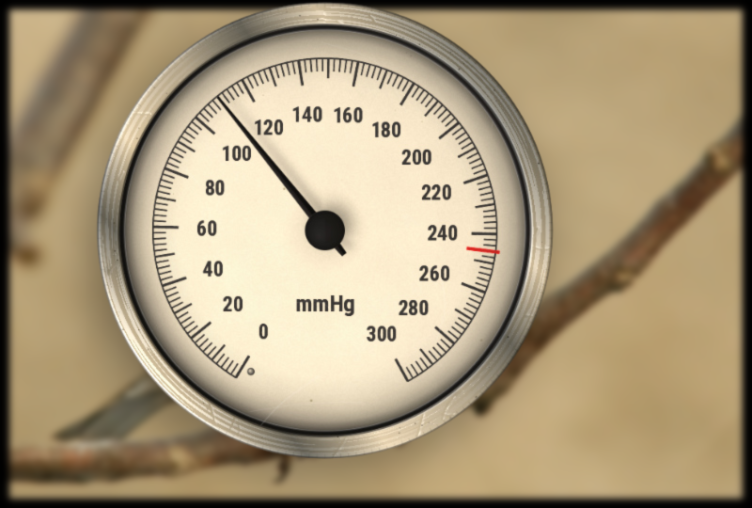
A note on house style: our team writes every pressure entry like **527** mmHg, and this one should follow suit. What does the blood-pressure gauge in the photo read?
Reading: **110** mmHg
